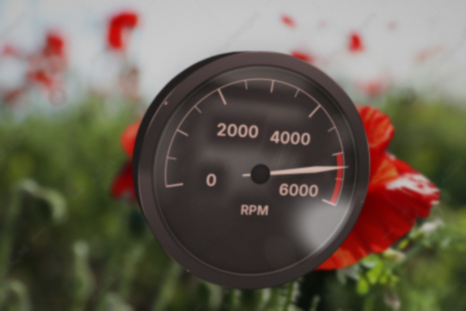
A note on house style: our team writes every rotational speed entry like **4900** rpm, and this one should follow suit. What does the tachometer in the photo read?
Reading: **5250** rpm
